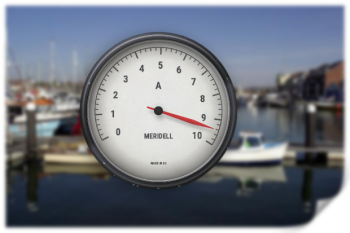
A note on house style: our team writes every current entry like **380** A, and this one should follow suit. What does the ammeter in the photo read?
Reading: **9.4** A
